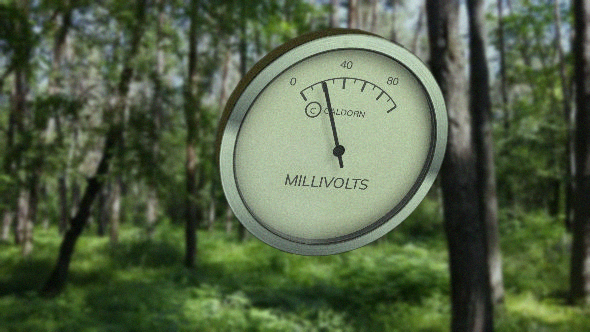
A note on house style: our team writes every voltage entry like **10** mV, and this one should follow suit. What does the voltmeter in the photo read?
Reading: **20** mV
